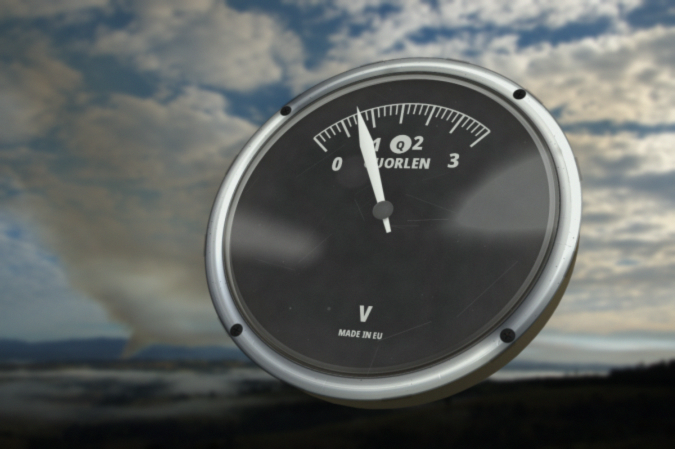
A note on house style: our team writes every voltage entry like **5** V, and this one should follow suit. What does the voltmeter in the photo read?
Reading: **0.8** V
